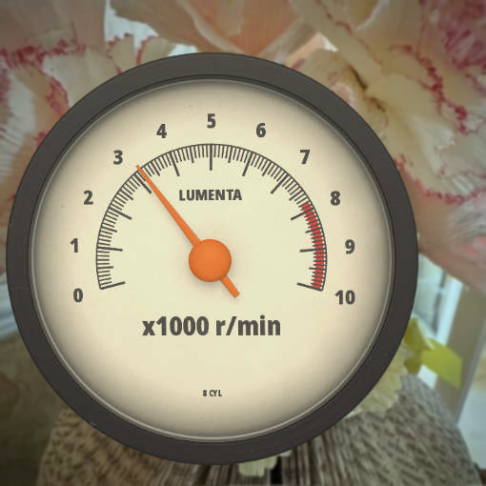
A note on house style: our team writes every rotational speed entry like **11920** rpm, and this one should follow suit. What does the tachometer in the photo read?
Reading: **3200** rpm
